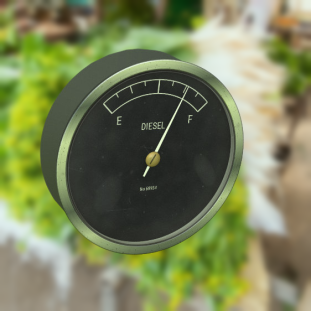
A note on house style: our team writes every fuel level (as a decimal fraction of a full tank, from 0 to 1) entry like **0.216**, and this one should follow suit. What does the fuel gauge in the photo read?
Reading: **0.75**
